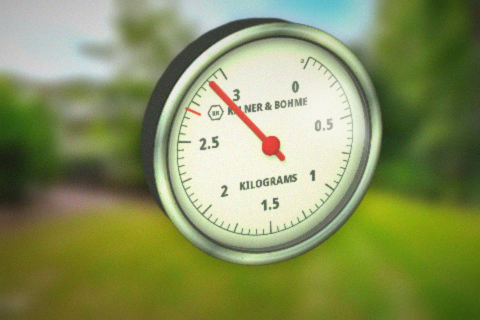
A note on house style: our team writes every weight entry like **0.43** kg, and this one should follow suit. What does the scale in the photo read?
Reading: **2.9** kg
